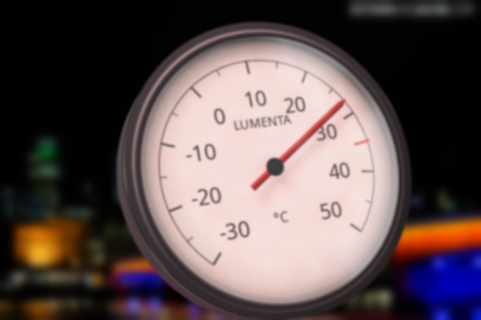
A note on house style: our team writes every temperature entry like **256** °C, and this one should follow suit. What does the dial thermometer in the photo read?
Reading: **27.5** °C
